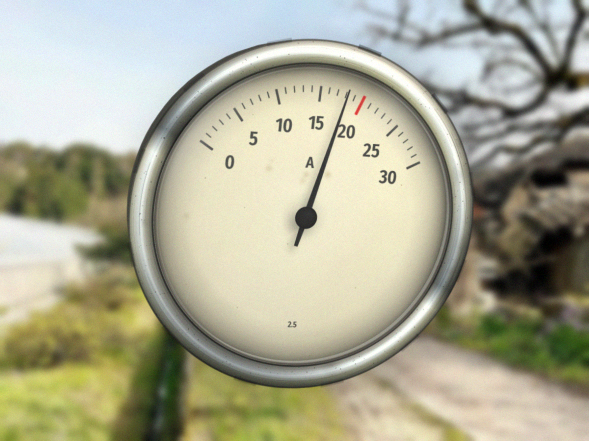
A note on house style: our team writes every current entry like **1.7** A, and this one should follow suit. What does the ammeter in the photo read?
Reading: **18** A
